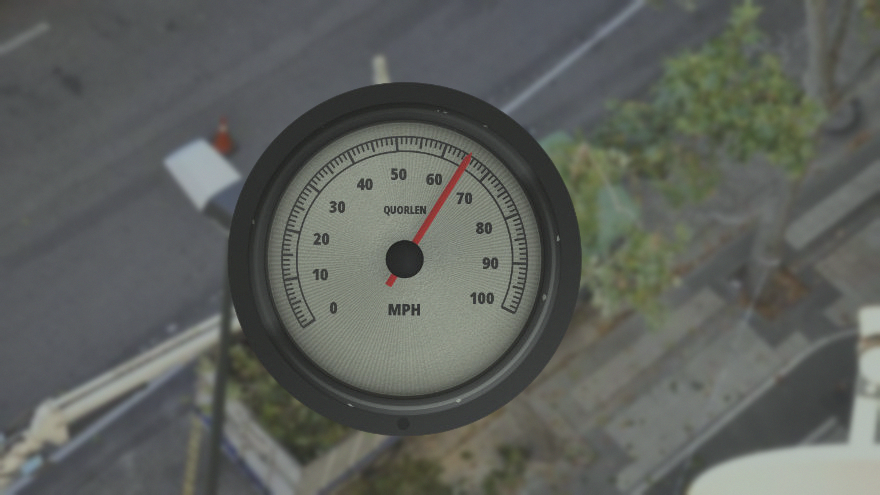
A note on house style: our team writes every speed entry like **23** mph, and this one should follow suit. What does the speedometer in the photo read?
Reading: **65** mph
